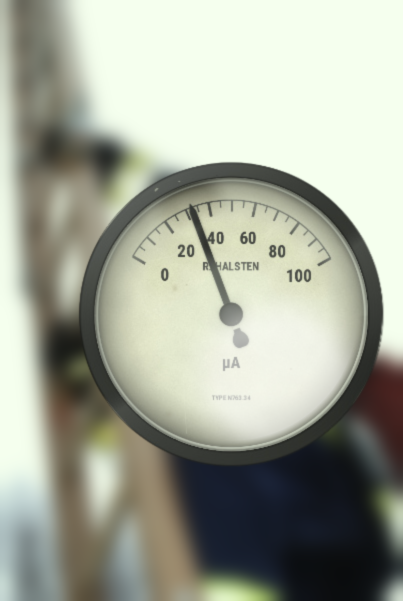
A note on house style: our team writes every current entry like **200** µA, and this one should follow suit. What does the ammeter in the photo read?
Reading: **32.5** µA
